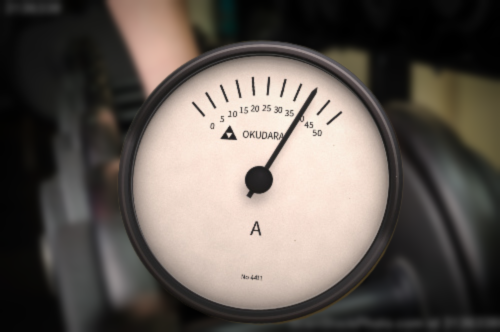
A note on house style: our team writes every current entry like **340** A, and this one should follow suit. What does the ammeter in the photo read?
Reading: **40** A
